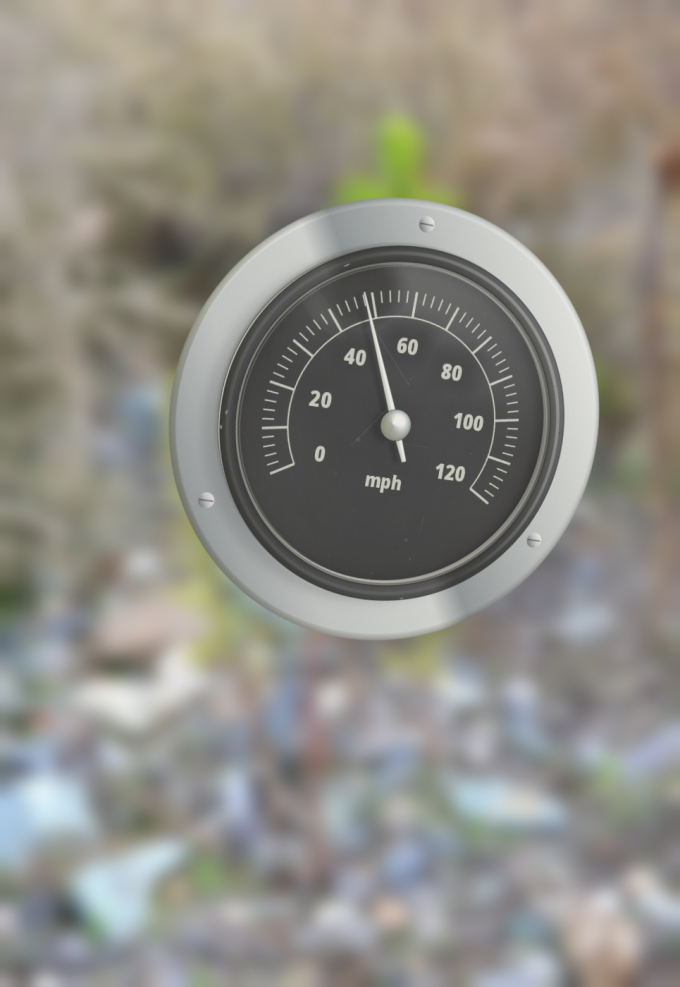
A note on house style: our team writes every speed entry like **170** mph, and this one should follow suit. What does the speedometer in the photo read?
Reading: **48** mph
